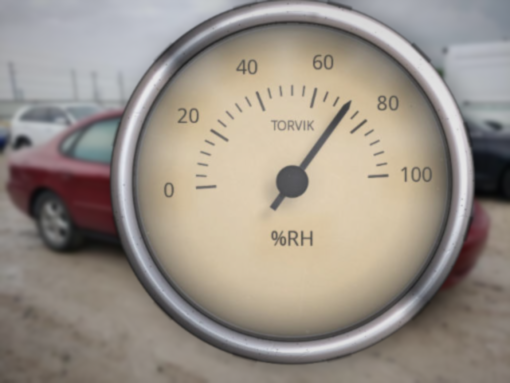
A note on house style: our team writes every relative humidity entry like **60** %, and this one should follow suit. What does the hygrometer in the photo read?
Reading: **72** %
